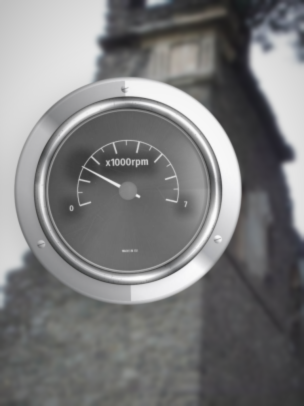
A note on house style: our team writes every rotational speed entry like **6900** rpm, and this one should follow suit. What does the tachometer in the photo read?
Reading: **1500** rpm
